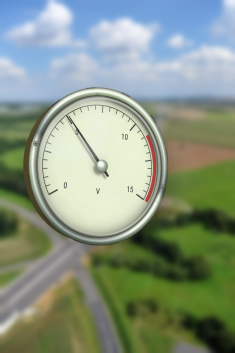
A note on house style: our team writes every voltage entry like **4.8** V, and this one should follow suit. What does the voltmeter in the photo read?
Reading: **5** V
